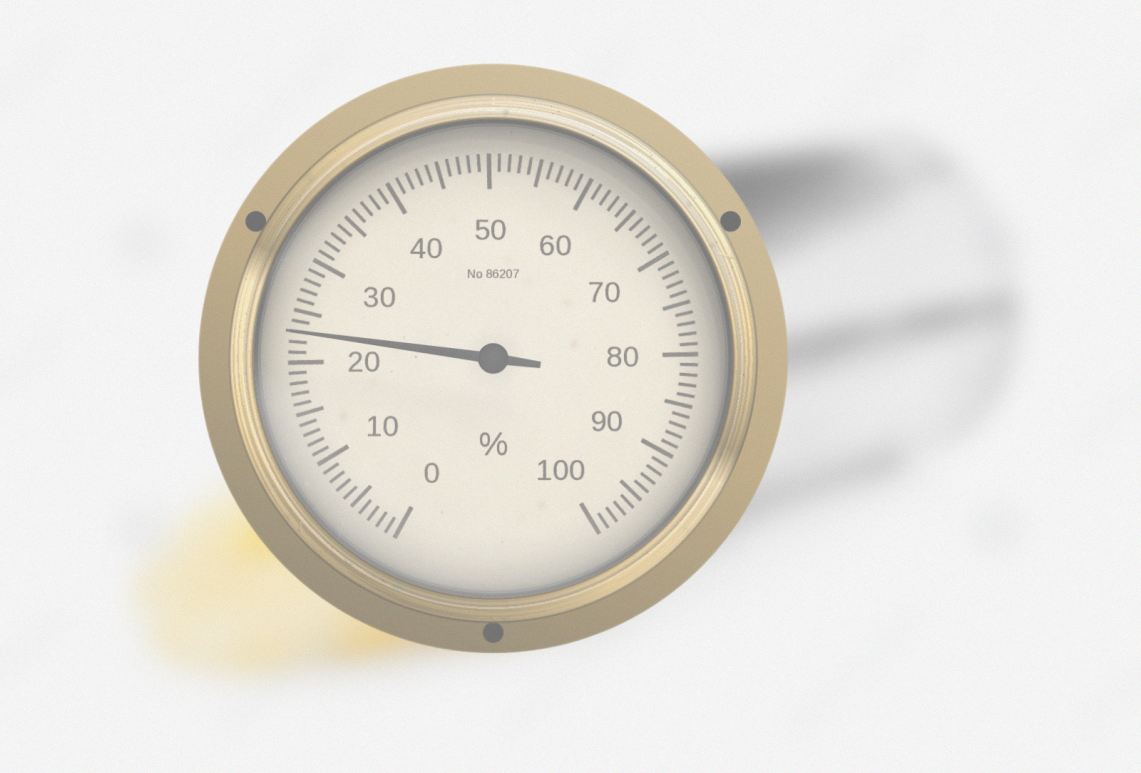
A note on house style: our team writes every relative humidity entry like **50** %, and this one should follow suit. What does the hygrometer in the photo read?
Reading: **23** %
